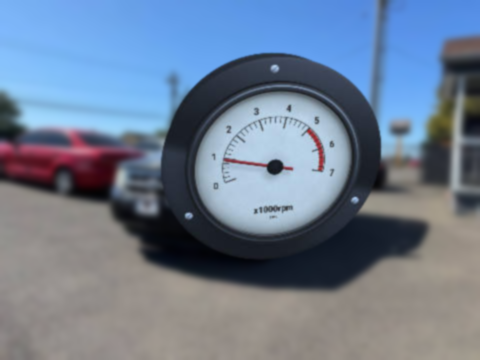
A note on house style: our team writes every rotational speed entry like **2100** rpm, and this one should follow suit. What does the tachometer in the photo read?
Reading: **1000** rpm
